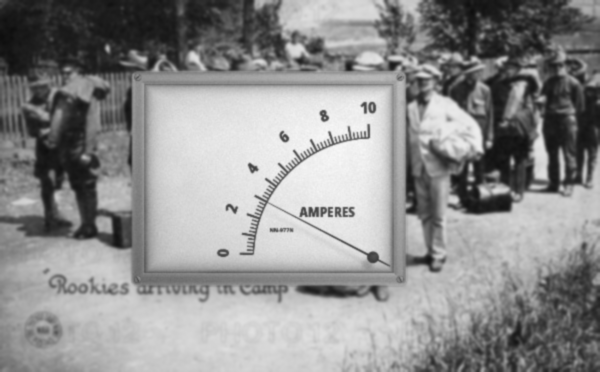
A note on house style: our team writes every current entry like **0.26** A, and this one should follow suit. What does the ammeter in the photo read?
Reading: **3** A
